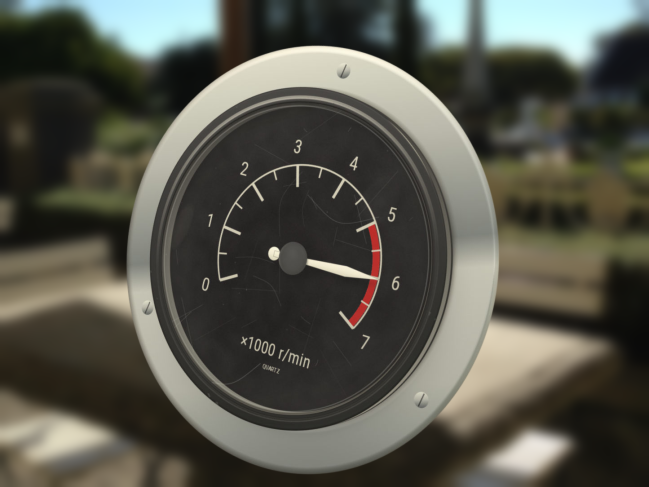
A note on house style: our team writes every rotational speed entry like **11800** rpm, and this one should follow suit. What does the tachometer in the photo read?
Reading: **6000** rpm
